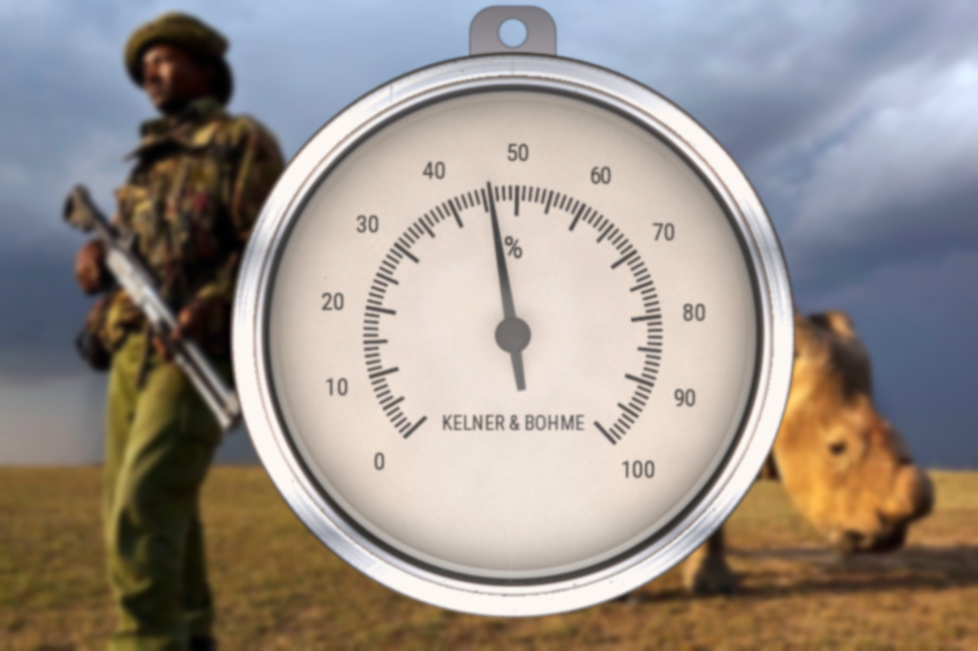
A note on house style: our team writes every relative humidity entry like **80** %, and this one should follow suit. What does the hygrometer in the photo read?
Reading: **46** %
